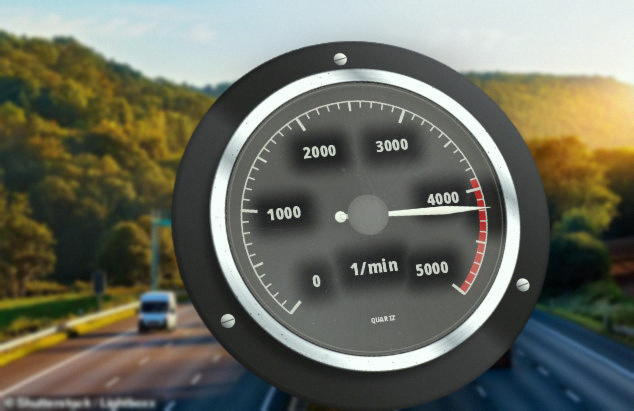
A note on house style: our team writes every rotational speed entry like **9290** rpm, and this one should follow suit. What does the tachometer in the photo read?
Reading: **4200** rpm
